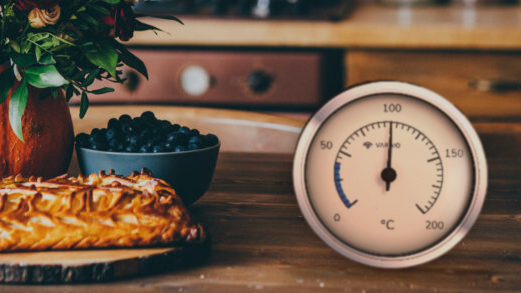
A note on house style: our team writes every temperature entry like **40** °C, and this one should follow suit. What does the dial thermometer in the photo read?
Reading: **100** °C
